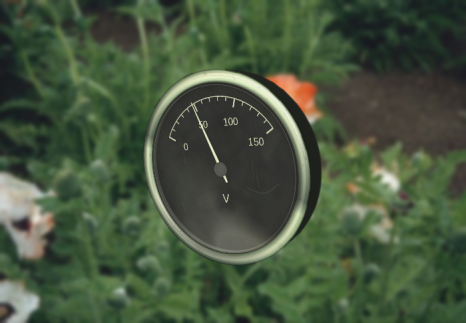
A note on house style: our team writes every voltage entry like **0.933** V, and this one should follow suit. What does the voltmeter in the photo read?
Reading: **50** V
